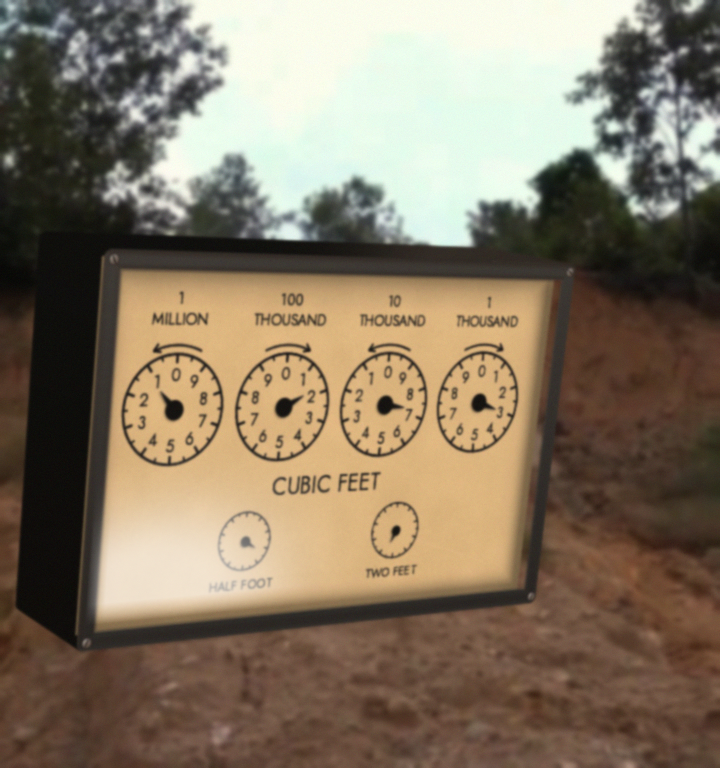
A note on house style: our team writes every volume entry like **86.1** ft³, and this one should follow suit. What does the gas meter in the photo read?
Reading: **117300** ft³
